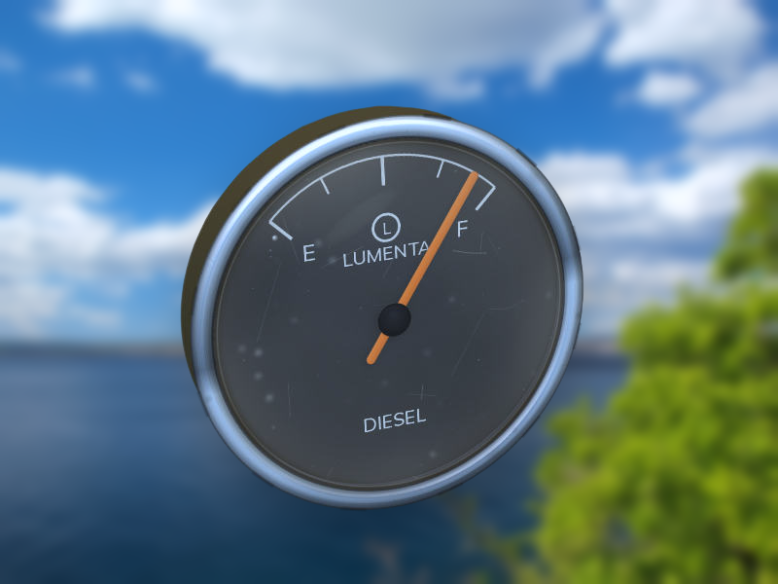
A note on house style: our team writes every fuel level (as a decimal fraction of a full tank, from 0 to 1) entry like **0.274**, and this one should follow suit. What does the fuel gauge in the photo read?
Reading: **0.875**
